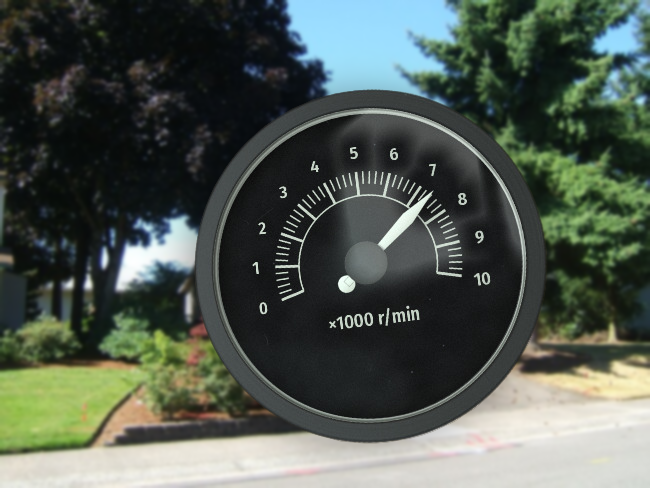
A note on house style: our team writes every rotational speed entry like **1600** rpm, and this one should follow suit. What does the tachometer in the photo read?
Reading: **7400** rpm
